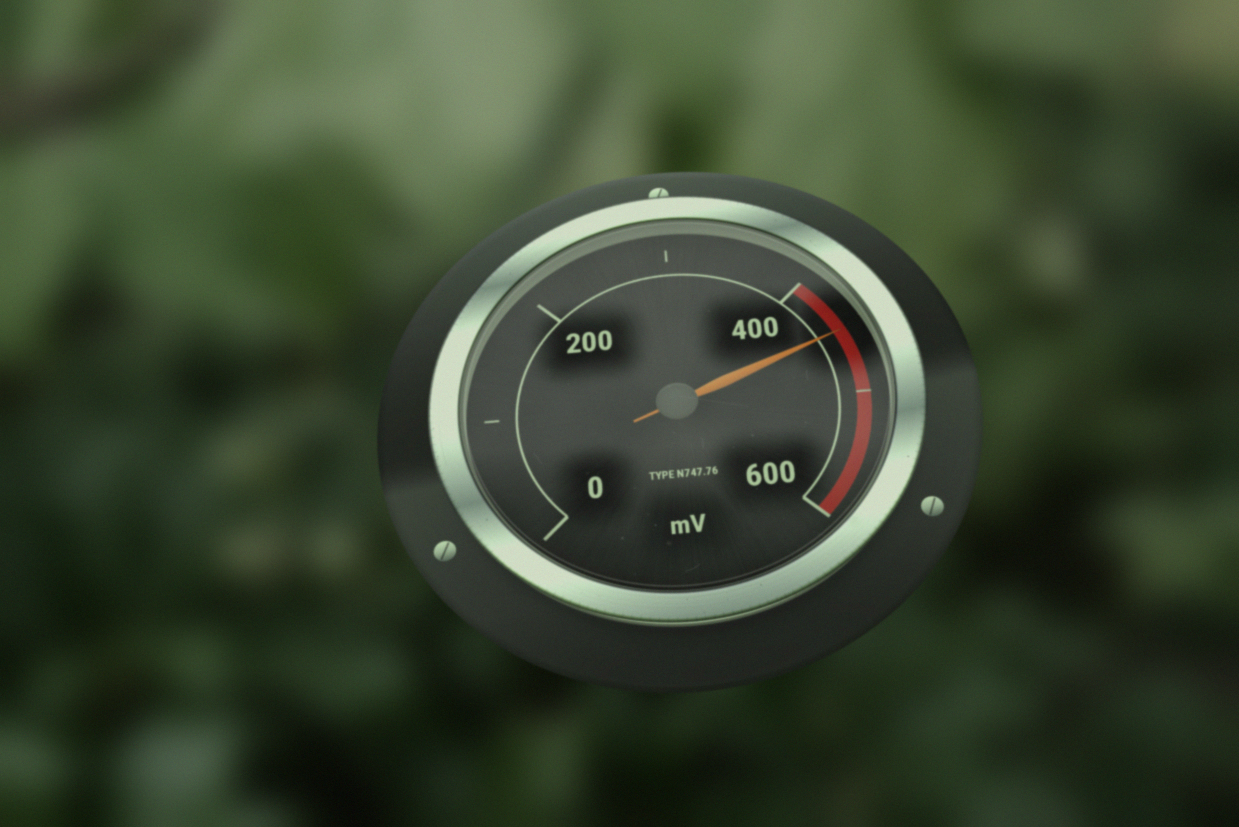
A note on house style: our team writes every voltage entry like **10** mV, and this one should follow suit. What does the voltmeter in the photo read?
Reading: **450** mV
